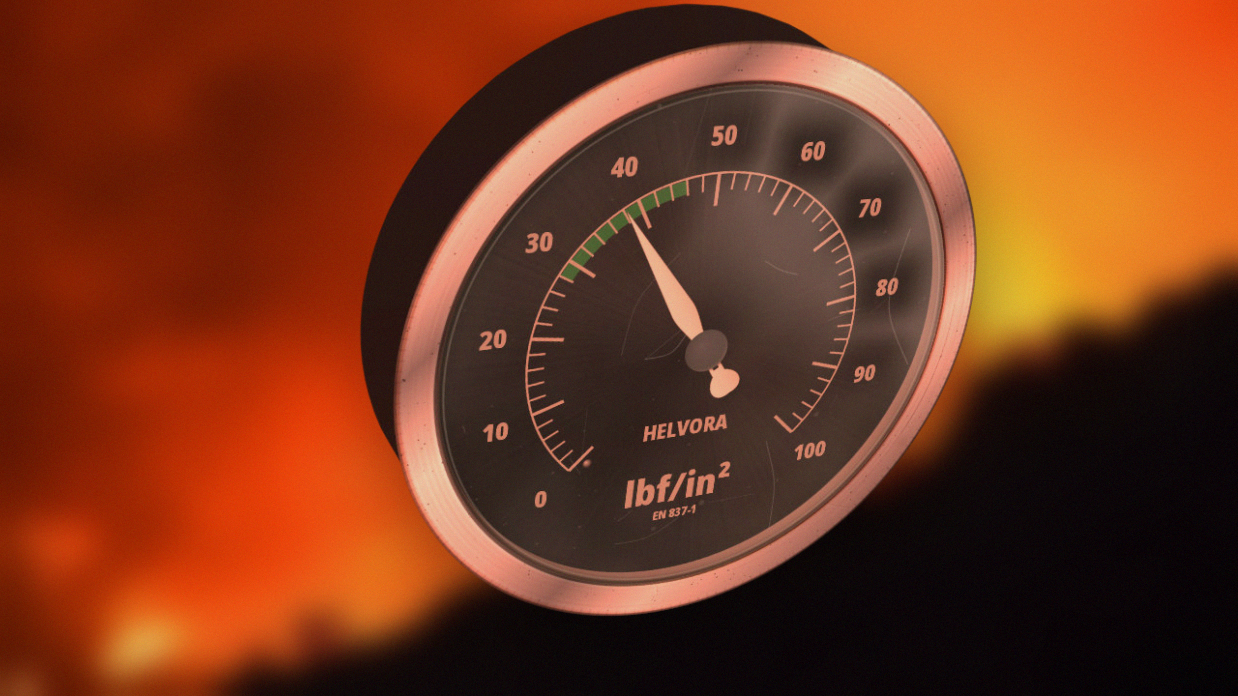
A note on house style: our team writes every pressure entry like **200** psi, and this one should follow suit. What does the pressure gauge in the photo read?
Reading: **38** psi
